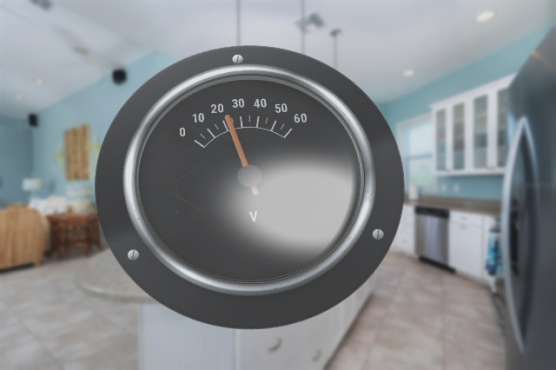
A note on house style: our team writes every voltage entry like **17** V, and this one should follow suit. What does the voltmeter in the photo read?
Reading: **22.5** V
